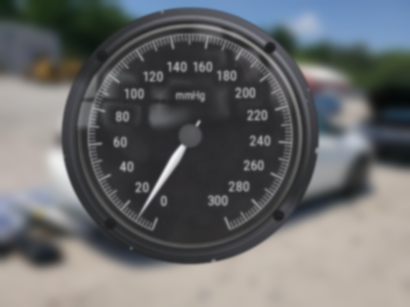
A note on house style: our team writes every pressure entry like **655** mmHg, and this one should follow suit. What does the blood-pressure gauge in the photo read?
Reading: **10** mmHg
